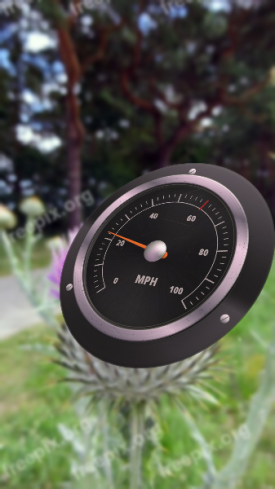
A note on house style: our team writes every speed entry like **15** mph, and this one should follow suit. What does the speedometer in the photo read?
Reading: **22** mph
